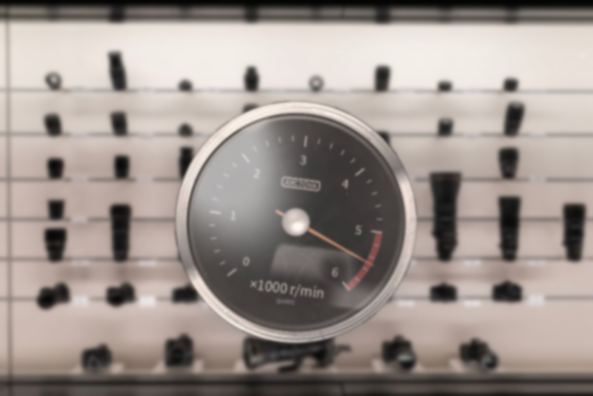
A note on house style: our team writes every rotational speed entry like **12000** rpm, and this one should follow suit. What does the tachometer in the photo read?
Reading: **5500** rpm
